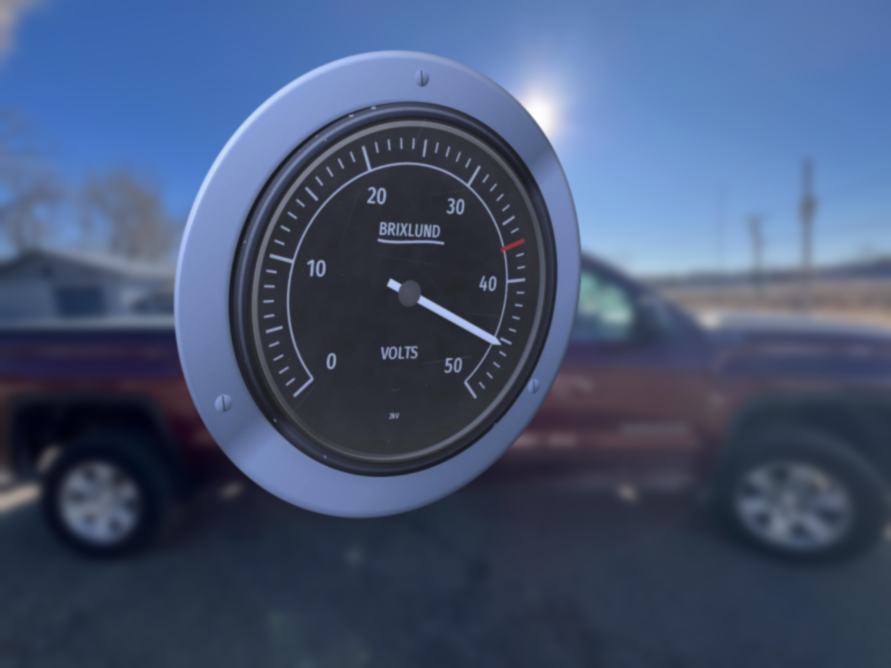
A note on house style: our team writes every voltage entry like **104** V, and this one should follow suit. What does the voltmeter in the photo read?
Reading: **45.5** V
